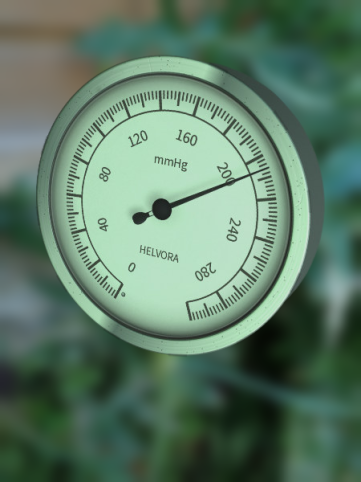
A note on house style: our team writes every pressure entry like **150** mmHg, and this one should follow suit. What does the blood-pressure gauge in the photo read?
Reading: **206** mmHg
